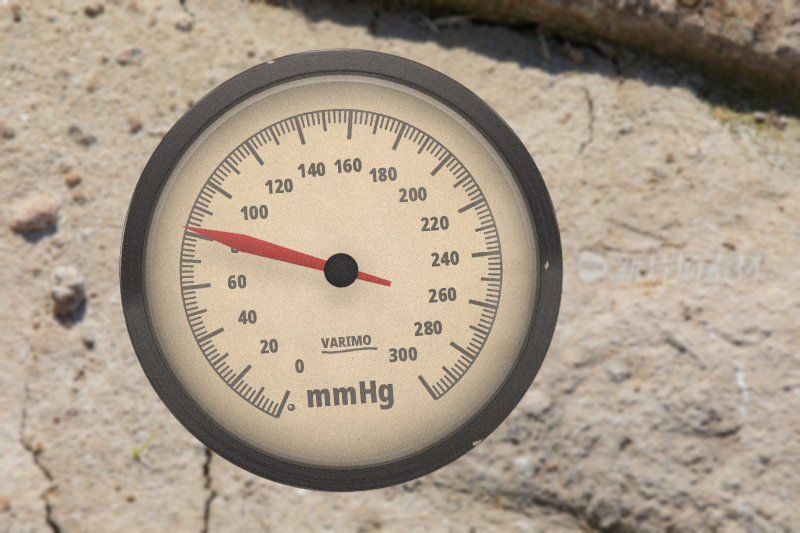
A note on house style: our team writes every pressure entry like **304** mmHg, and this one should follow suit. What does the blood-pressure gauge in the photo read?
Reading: **82** mmHg
